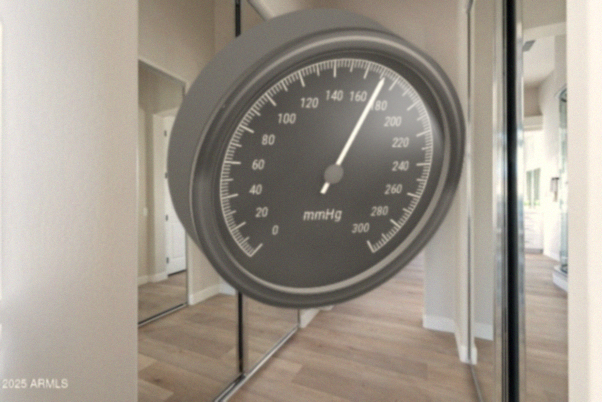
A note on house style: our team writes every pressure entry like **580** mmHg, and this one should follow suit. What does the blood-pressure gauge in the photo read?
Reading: **170** mmHg
